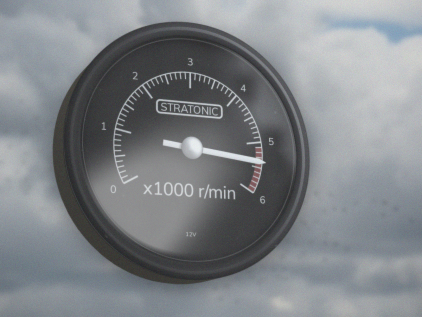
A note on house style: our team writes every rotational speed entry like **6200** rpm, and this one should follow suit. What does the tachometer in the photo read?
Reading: **5400** rpm
